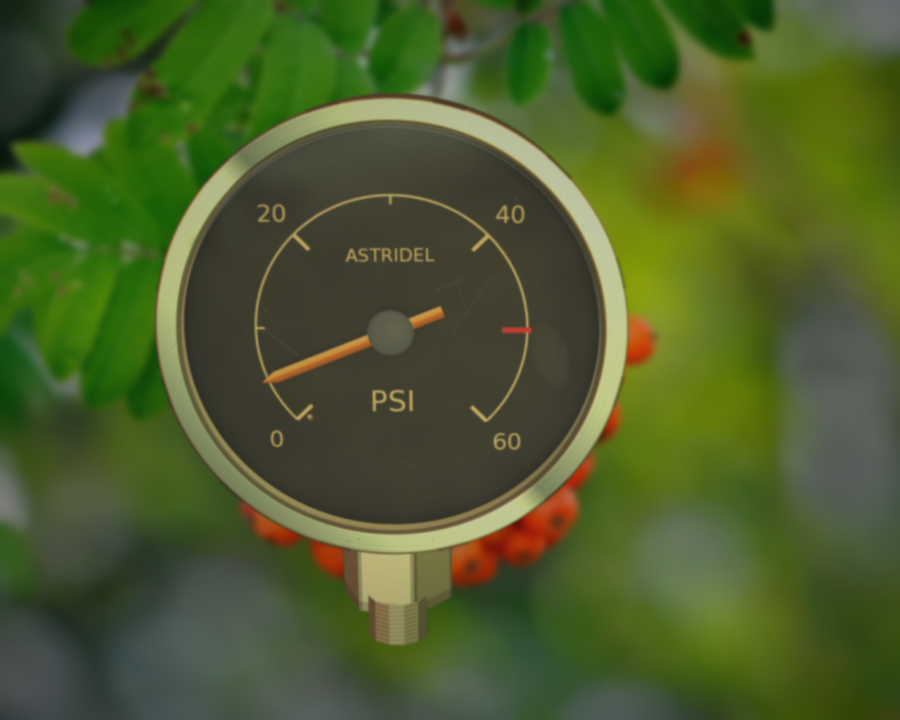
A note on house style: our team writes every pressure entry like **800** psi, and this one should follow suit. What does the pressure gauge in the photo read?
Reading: **5** psi
